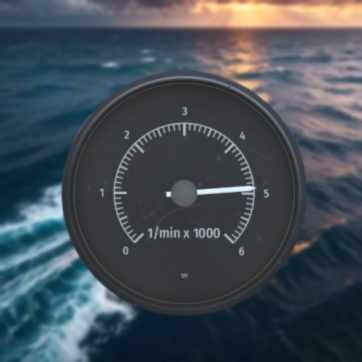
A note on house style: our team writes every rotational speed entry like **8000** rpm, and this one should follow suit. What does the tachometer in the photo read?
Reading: **4900** rpm
